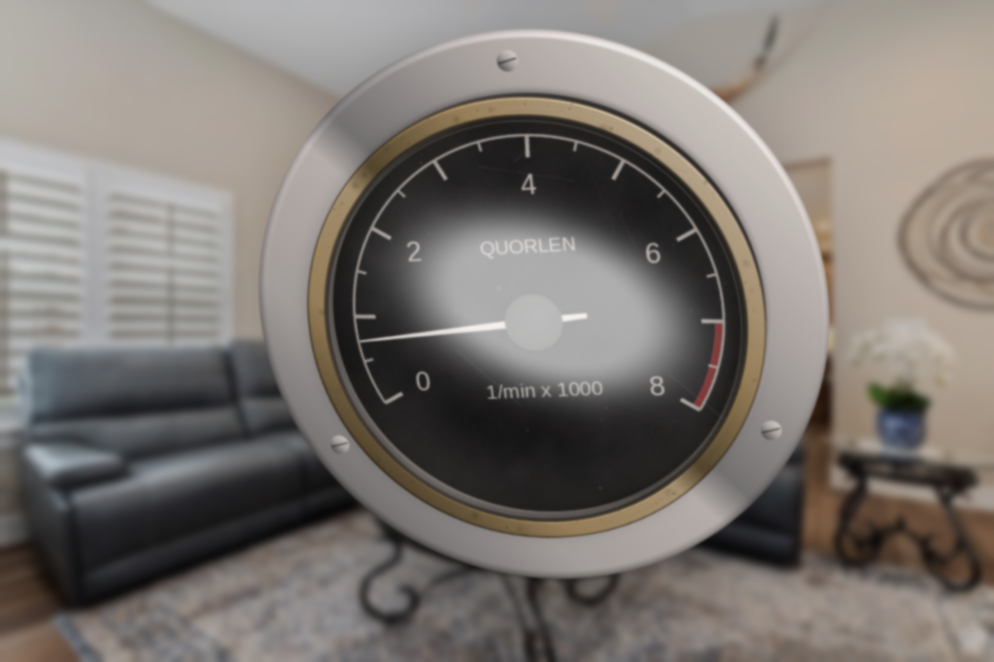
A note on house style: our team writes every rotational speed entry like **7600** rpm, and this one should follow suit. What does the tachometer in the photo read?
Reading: **750** rpm
